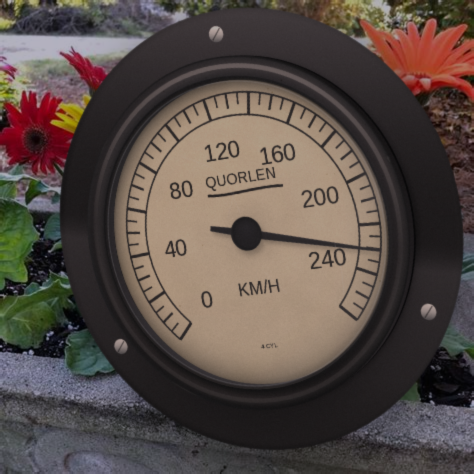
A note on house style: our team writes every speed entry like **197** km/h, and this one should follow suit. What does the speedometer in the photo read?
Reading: **230** km/h
